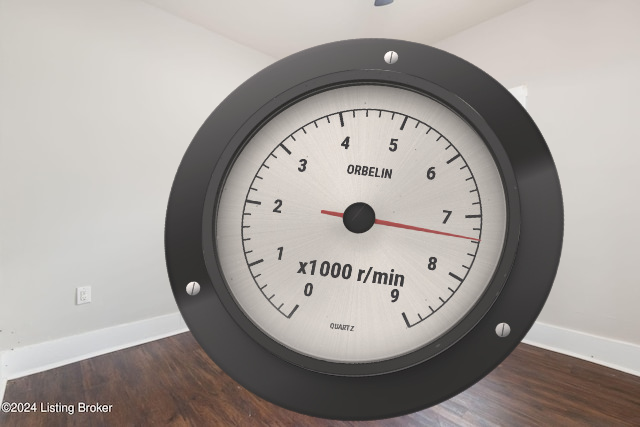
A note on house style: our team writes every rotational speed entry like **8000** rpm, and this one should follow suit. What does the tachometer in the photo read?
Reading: **7400** rpm
